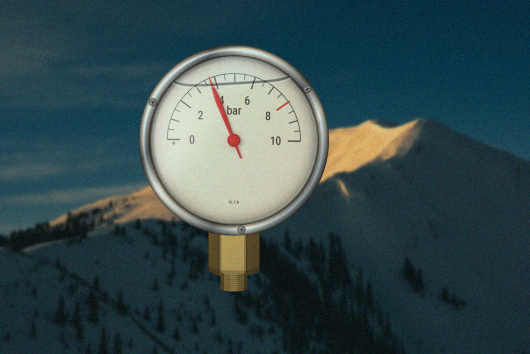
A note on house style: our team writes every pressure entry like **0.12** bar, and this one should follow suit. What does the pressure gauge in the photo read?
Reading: **3.75** bar
